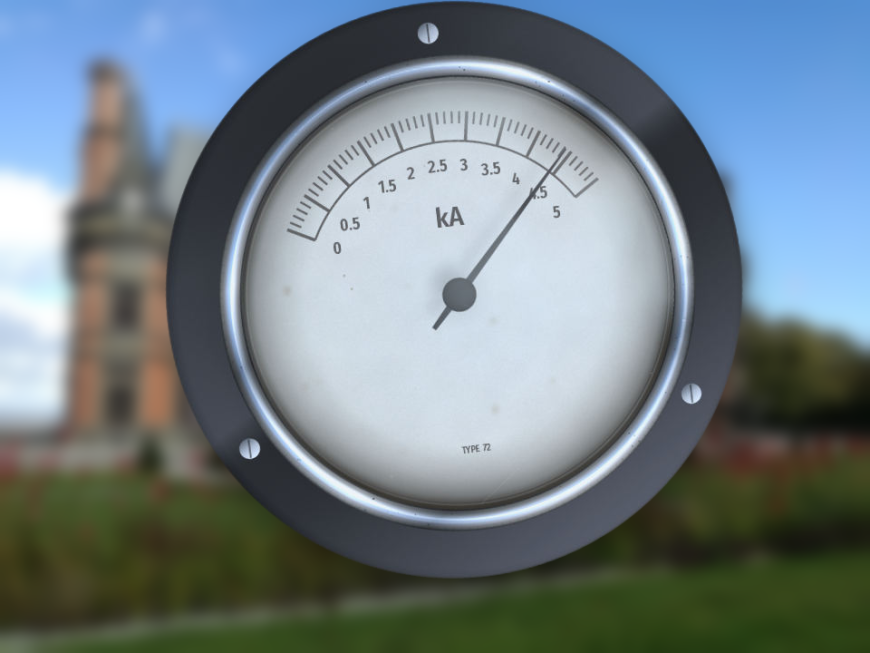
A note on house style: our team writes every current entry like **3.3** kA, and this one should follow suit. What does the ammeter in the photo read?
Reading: **4.4** kA
